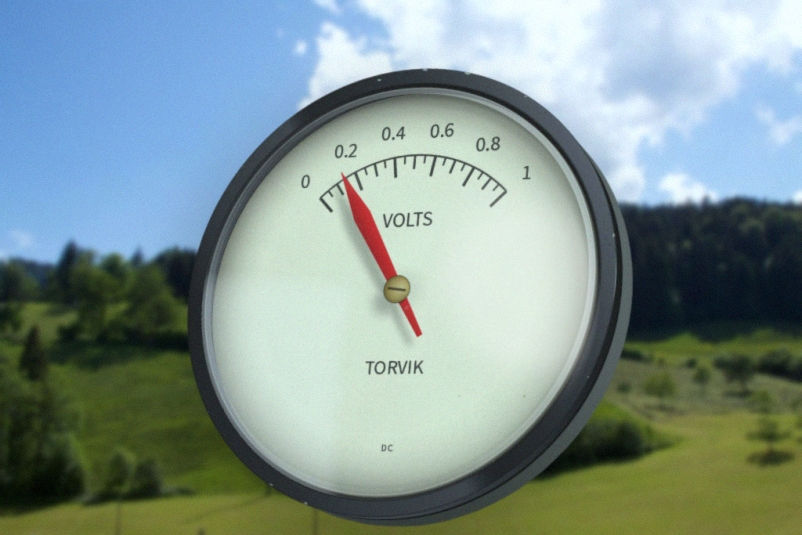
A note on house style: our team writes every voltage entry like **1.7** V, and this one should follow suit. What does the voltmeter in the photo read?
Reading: **0.15** V
